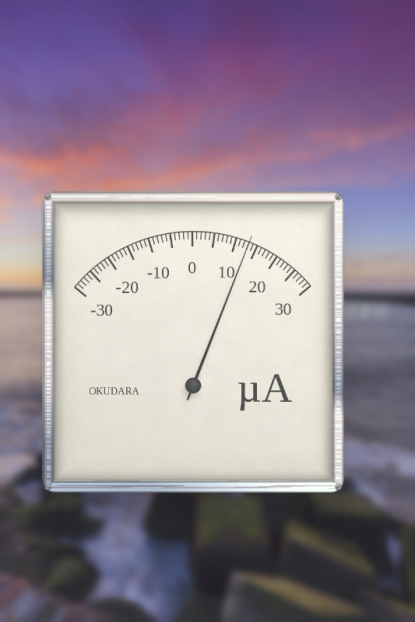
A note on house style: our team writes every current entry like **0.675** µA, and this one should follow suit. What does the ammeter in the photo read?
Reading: **13** µA
